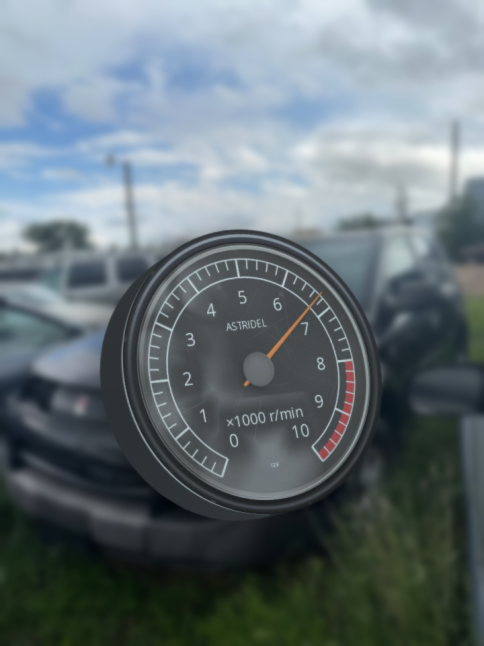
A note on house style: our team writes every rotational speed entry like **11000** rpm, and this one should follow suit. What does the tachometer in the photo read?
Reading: **6700** rpm
